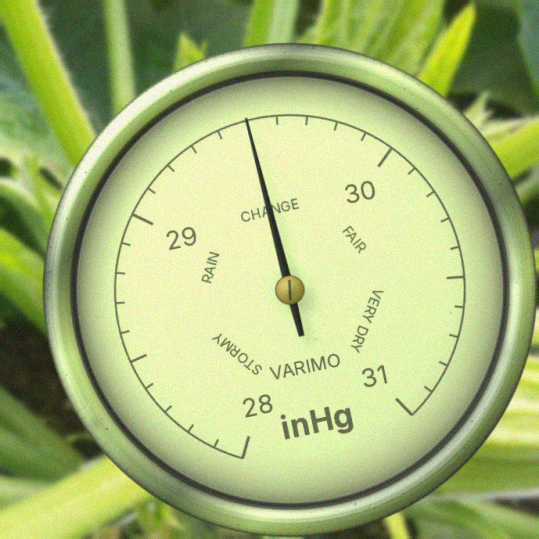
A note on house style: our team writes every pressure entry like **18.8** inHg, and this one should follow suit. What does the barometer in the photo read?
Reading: **29.5** inHg
